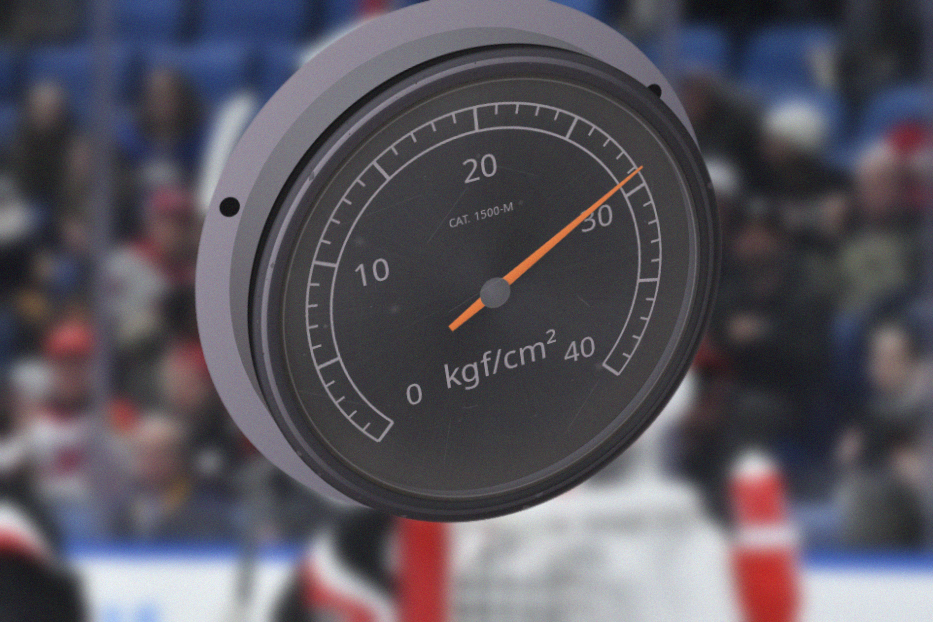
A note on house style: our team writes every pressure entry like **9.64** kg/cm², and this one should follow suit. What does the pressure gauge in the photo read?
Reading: **29** kg/cm²
